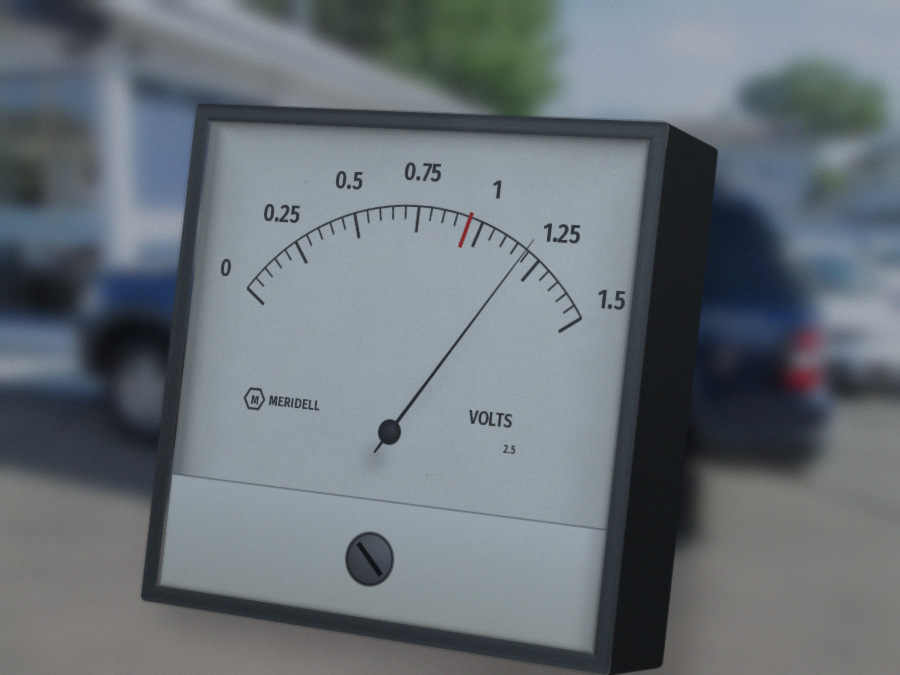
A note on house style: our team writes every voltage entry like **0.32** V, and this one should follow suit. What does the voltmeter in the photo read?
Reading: **1.2** V
